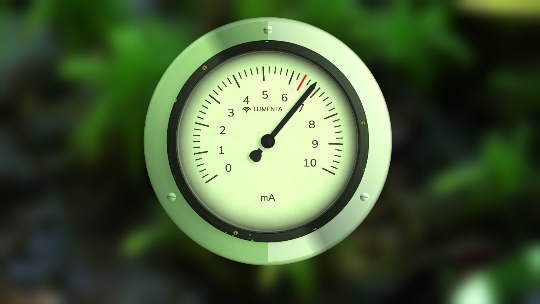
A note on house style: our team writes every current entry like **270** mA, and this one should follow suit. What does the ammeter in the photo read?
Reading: **6.8** mA
